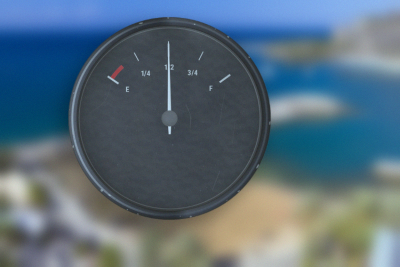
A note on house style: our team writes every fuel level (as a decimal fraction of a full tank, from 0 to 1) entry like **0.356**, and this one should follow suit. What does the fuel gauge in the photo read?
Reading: **0.5**
